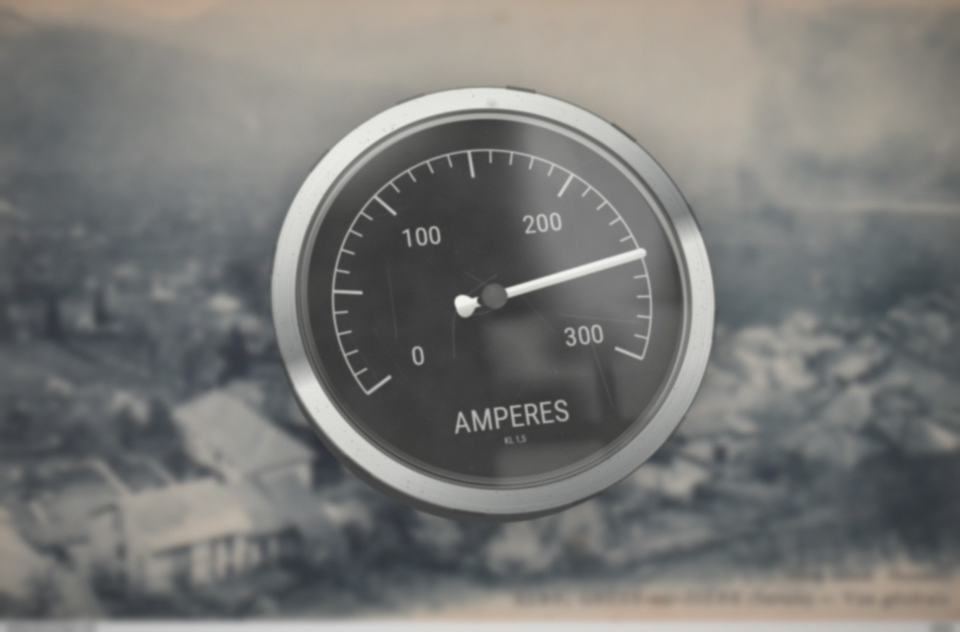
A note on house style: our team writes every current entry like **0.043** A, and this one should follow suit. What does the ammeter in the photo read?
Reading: **250** A
